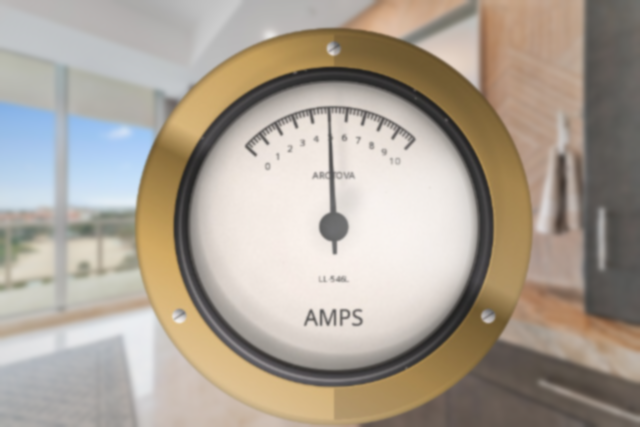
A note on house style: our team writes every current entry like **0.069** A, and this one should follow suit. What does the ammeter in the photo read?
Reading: **5** A
